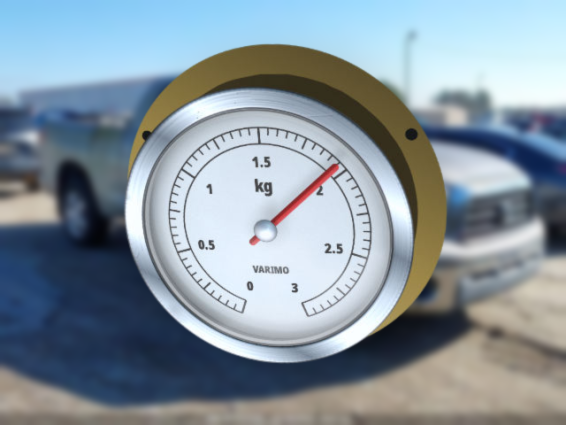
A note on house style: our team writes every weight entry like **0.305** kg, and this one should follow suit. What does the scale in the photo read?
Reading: **1.95** kg
